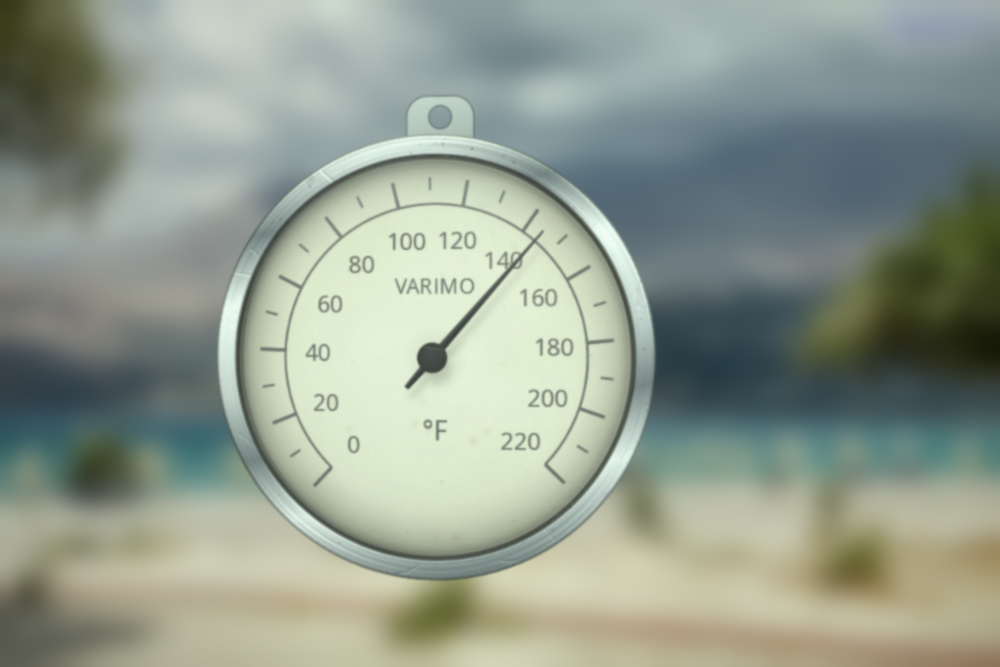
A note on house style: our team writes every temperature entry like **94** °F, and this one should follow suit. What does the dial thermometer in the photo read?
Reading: **145** °F
